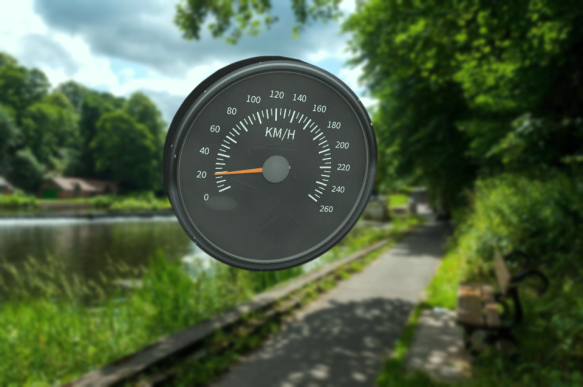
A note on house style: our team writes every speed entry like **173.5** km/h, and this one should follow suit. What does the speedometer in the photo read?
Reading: **20** km/h
